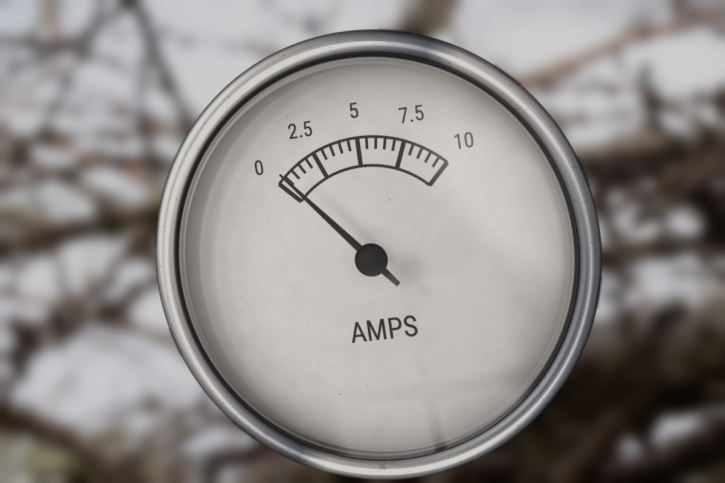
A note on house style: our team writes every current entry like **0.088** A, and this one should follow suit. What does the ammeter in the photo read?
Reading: **0.5** A
